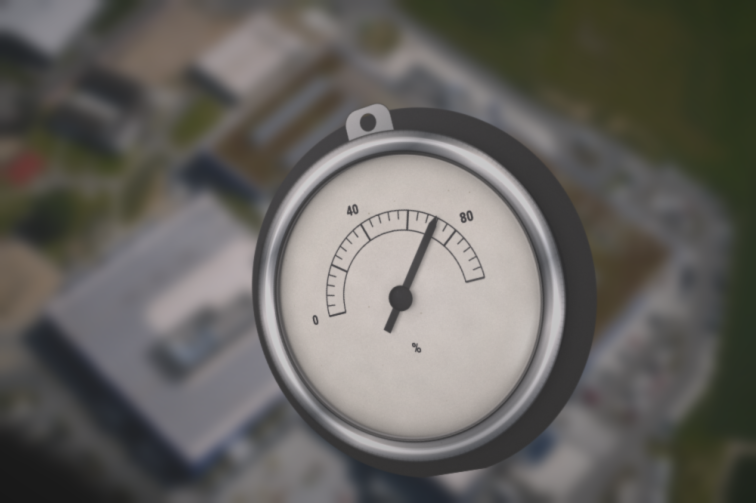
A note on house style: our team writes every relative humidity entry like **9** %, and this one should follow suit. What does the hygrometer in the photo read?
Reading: **72** %
